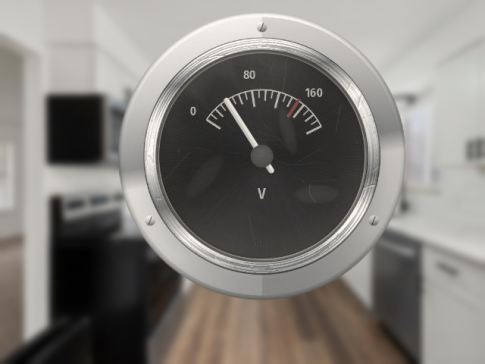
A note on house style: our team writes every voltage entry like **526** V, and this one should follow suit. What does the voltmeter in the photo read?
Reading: **40** V
